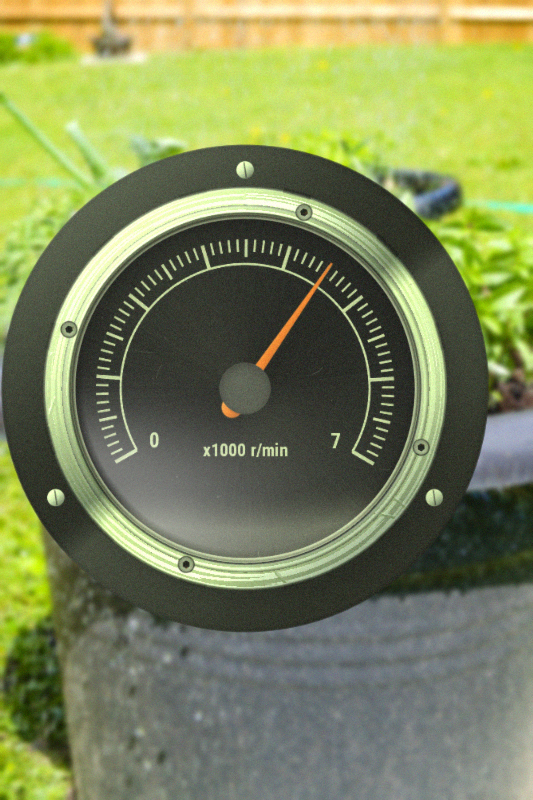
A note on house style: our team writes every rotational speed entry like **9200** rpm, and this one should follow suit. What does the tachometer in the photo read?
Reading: **4500** rpm
